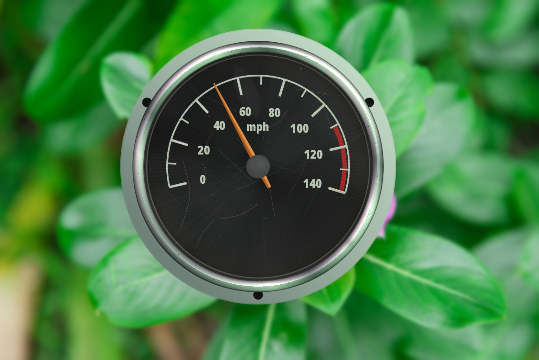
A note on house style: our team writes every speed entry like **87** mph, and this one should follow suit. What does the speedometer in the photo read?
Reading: **50** mph
